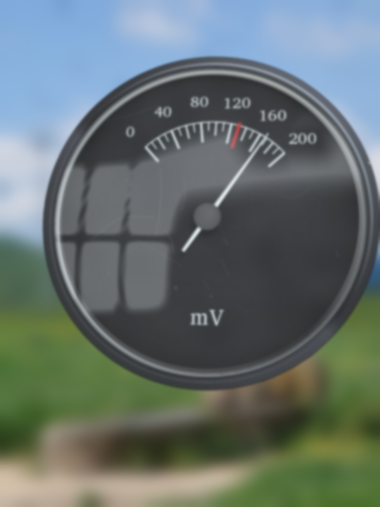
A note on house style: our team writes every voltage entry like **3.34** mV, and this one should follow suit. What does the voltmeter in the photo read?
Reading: **170** mV
